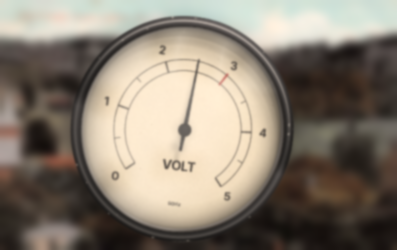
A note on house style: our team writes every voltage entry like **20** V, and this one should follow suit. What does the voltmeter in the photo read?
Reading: **2.5** V
